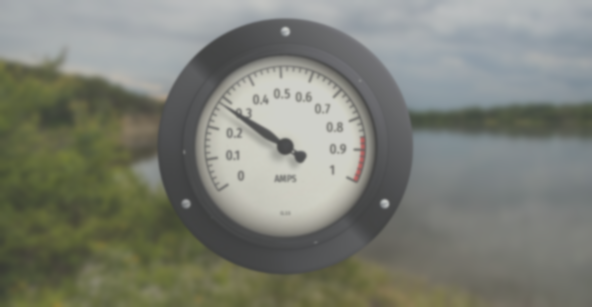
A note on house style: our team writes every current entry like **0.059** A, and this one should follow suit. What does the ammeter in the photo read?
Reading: **0.28** A
